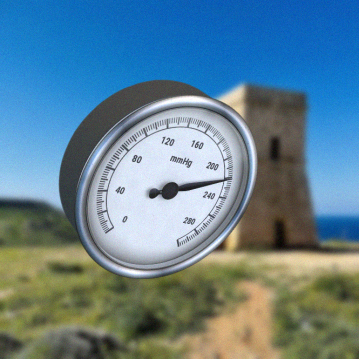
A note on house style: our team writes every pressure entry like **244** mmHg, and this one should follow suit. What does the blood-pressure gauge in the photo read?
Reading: **220** mmHg
